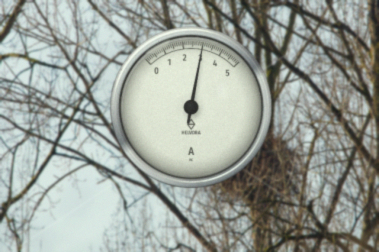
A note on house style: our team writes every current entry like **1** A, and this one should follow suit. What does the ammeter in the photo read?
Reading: **3** A
